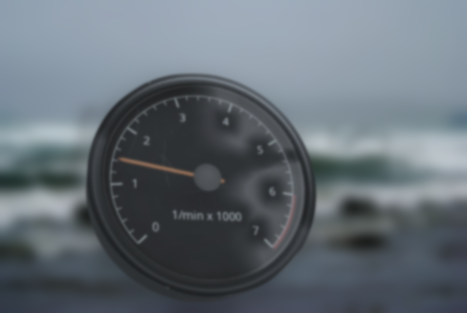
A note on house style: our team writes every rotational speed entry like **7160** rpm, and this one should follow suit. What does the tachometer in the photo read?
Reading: **1400** rpm
